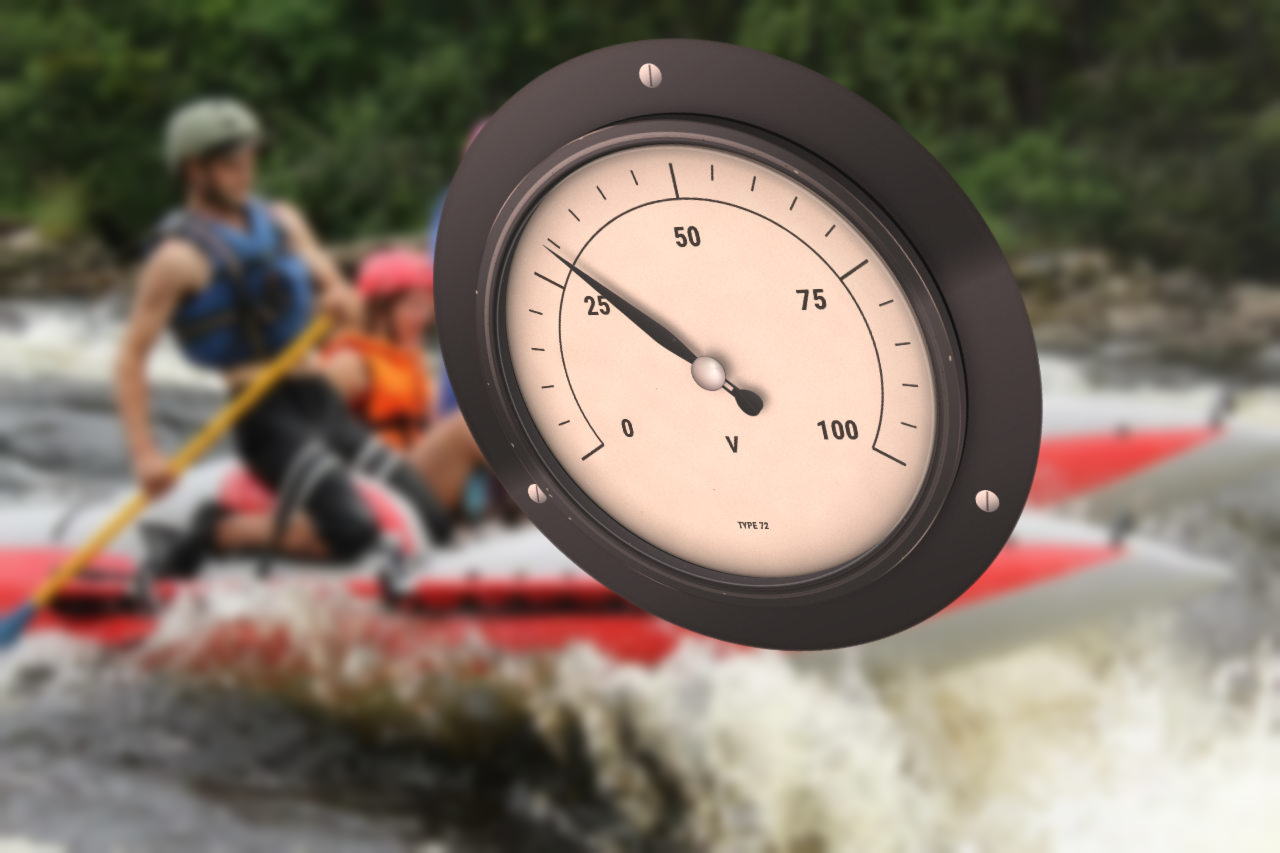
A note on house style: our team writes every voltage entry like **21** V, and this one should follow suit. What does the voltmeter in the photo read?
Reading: **30** V
